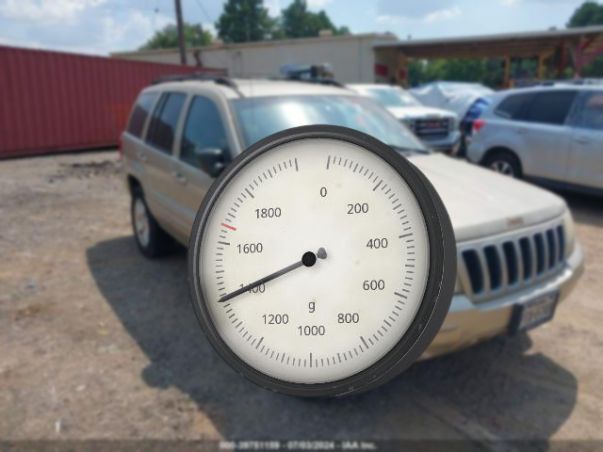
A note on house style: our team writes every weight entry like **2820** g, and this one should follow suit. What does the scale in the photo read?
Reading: **1400** g
